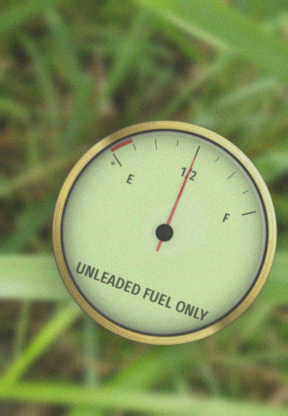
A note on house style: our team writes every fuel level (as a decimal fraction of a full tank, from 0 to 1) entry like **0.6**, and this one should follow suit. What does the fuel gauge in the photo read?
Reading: **0.5**
